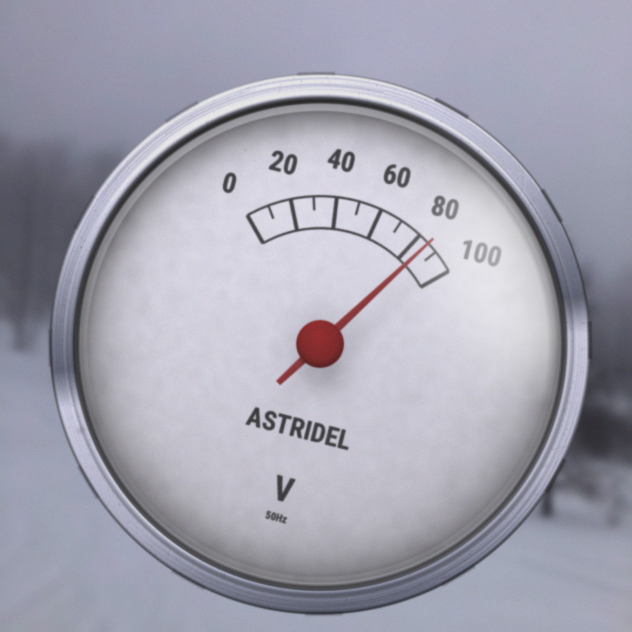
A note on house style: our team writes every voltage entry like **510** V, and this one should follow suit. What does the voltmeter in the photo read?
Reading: **85** V
